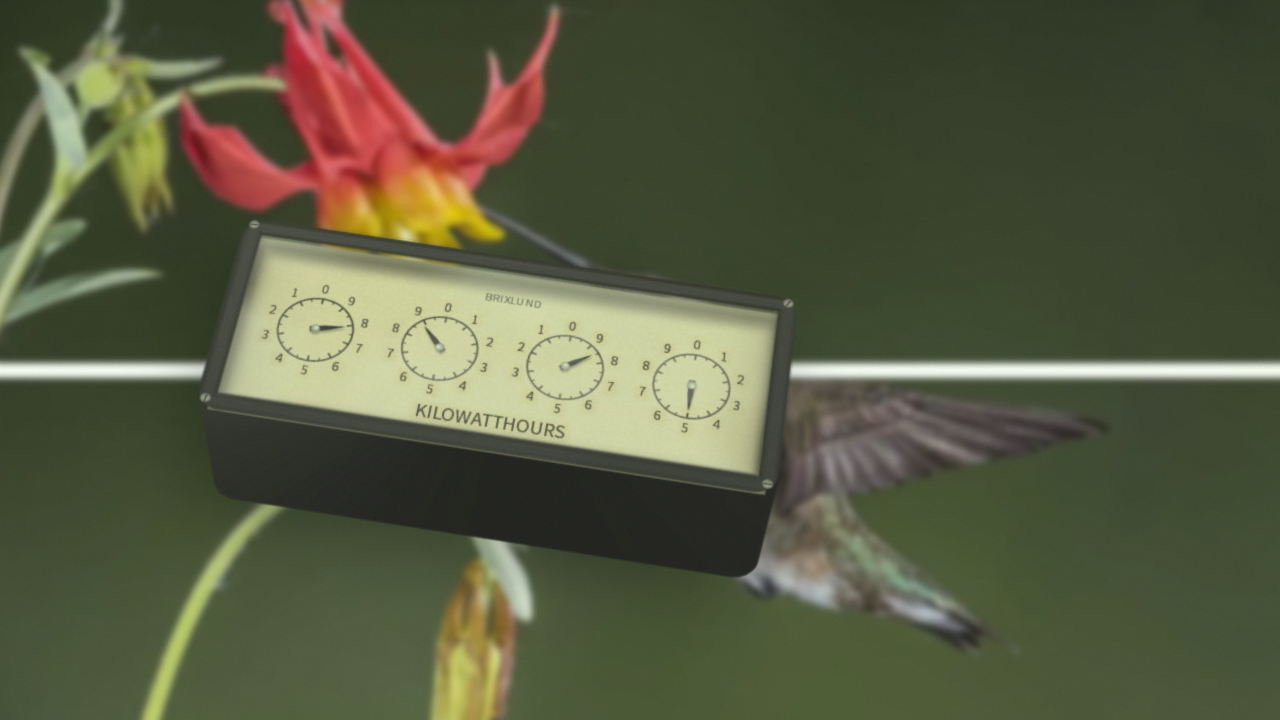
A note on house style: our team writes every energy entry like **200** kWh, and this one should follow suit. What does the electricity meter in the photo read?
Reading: **7885** kWh
